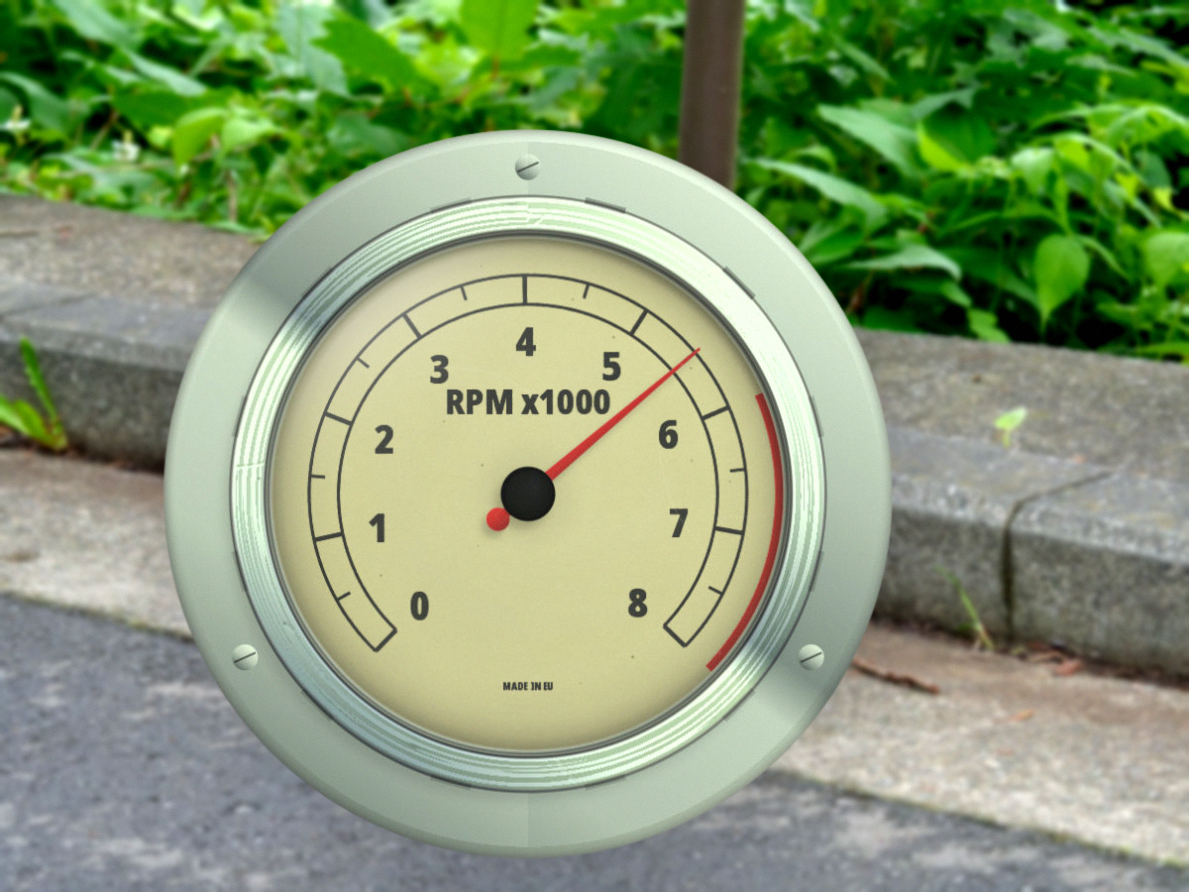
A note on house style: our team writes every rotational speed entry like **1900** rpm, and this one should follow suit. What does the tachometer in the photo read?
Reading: **5500** rpm
